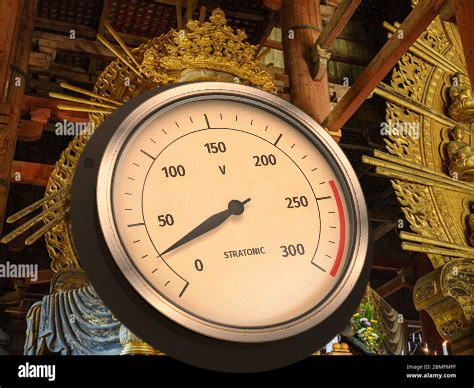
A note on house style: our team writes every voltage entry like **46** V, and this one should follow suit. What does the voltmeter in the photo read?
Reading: **25** V
